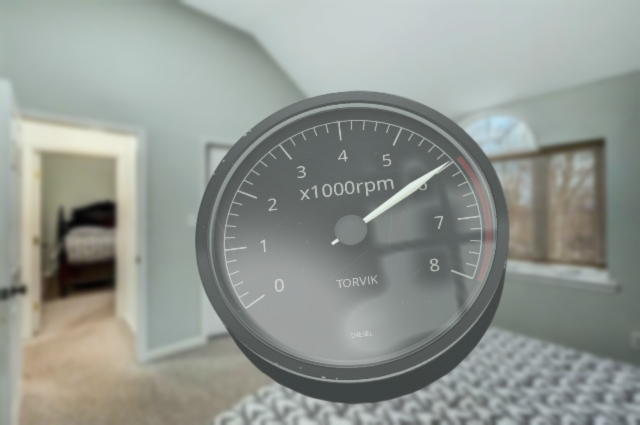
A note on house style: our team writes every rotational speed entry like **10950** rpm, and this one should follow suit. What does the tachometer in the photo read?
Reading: **6000** rpm
